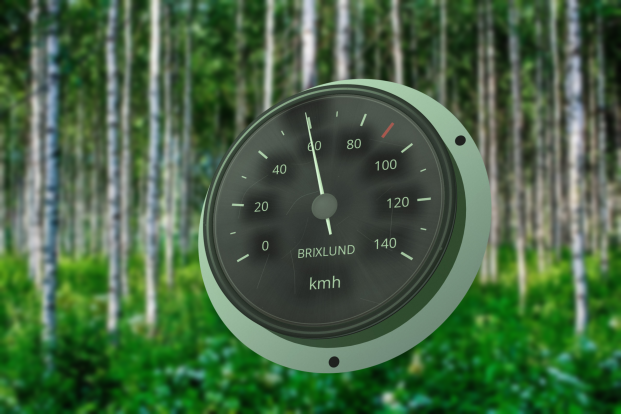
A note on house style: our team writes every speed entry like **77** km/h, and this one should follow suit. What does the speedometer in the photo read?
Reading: **60** km/h
